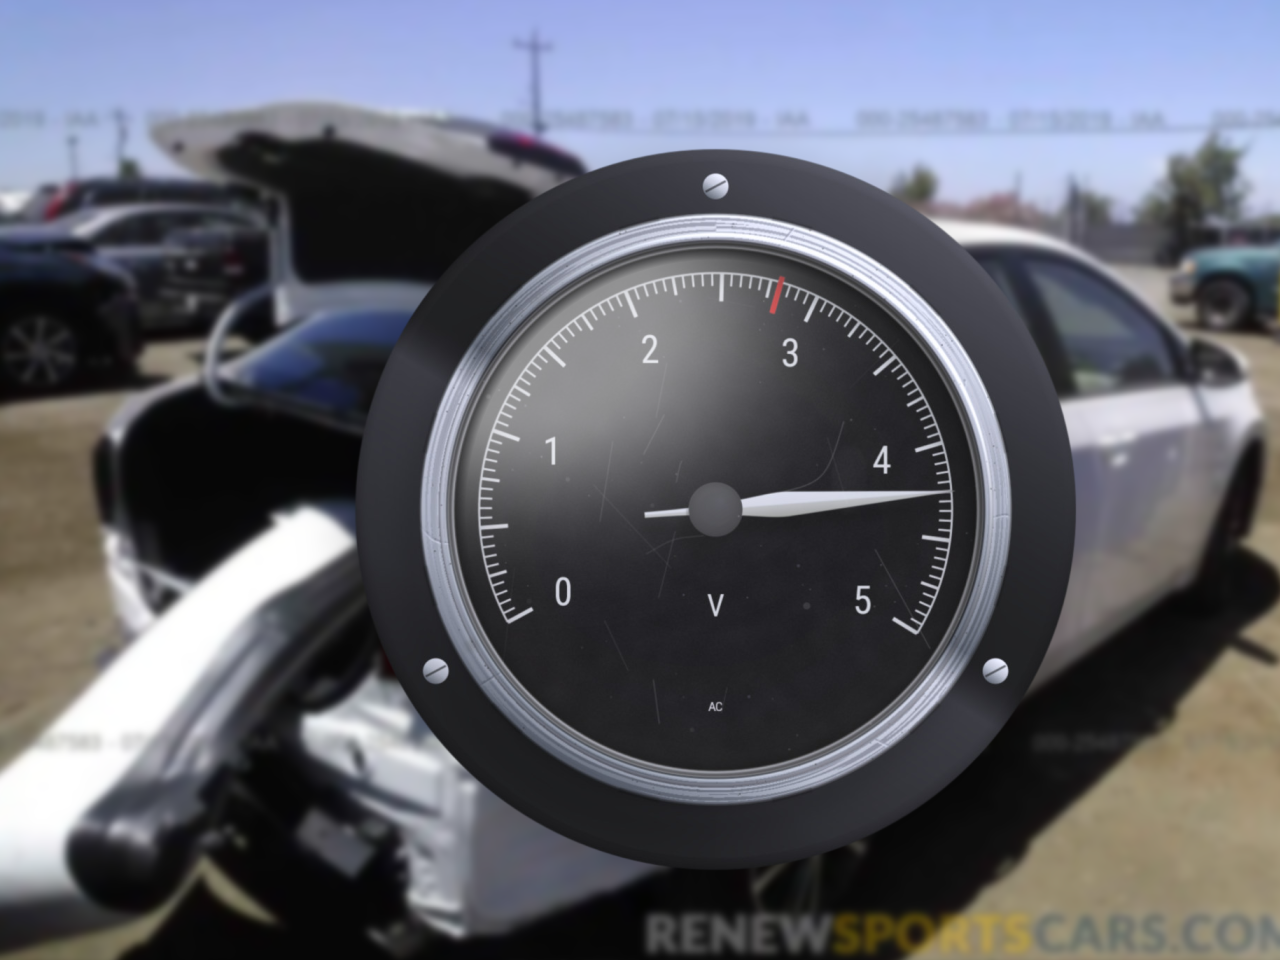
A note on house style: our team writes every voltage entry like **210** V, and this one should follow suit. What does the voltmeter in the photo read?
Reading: **4.25** V
